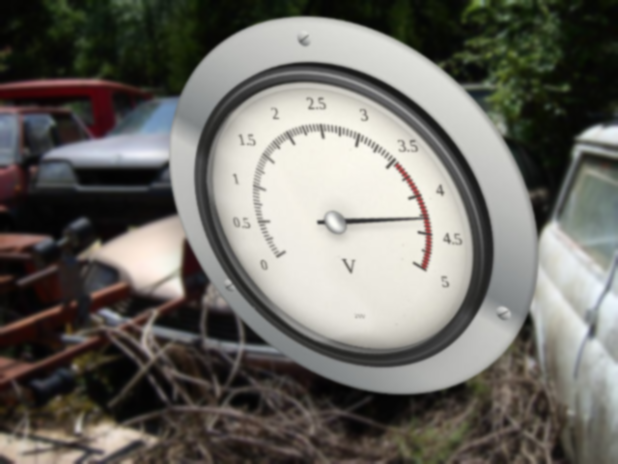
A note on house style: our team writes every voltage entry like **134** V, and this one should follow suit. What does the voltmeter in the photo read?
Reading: **4.25** V
